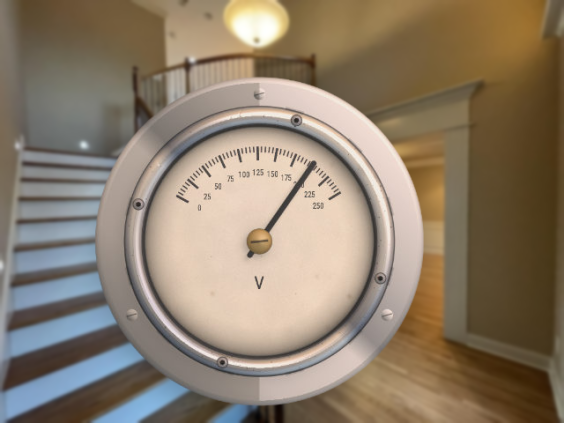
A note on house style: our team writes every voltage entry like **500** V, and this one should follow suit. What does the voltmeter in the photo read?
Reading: **200** V
